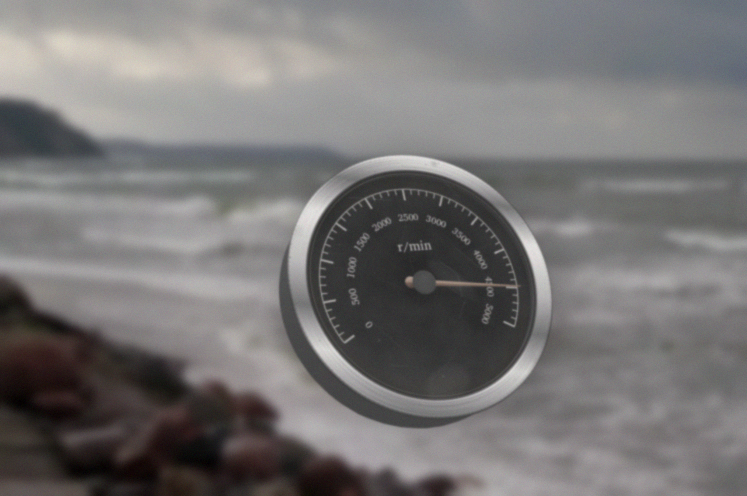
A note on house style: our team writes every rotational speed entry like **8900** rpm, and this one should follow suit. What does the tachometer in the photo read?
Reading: **4500** rpm
